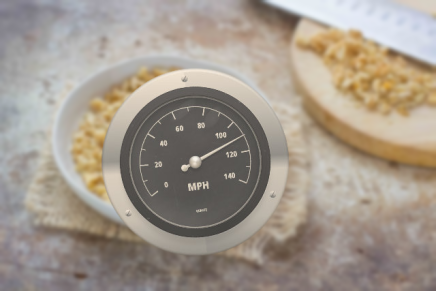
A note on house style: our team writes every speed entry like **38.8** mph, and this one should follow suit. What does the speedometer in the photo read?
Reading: **110** mph
